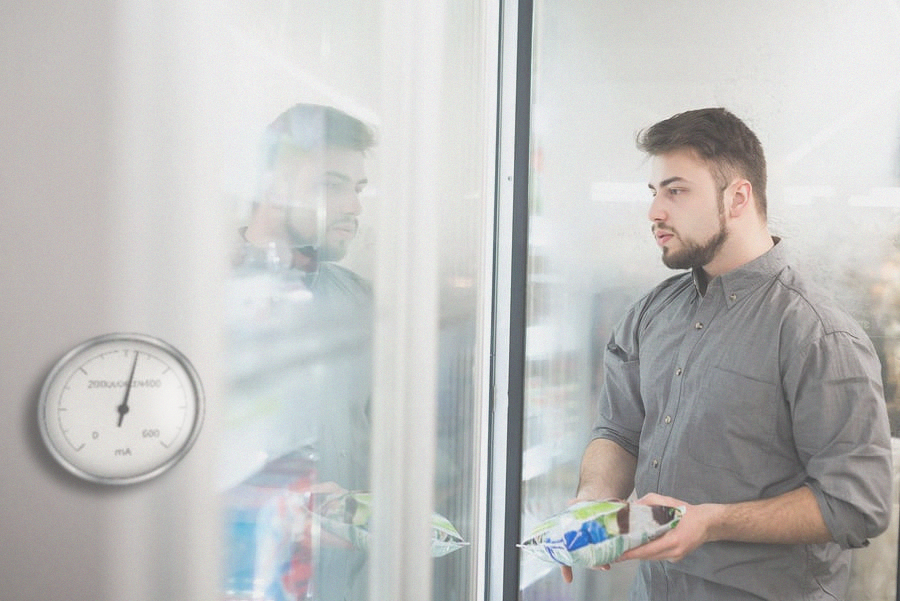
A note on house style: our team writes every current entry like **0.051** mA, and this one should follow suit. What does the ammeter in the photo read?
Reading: **325** mA
